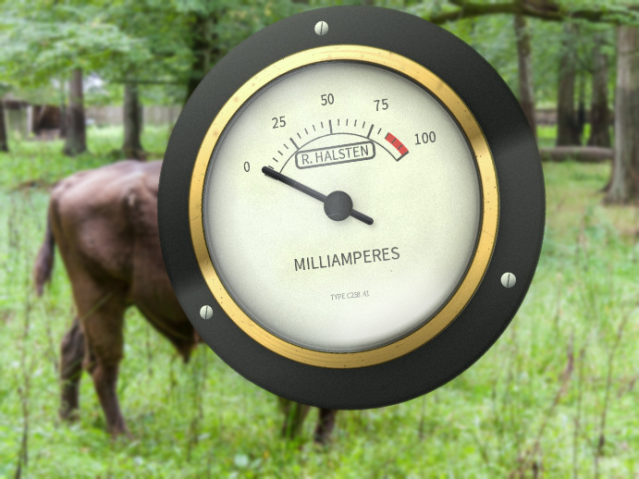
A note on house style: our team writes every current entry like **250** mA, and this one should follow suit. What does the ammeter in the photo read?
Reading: **2.5** mA
